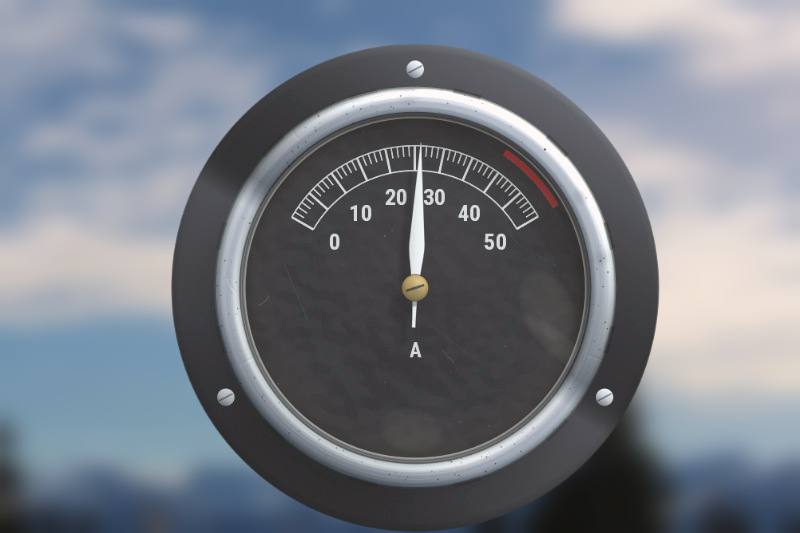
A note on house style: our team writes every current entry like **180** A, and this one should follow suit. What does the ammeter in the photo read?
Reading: **26** A
